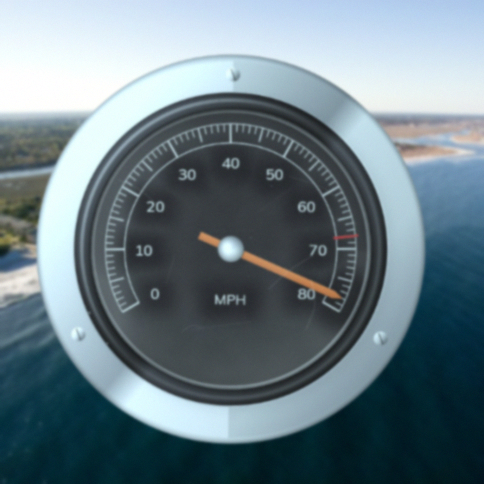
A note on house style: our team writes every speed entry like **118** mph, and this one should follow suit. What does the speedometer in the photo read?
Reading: **78** mph
